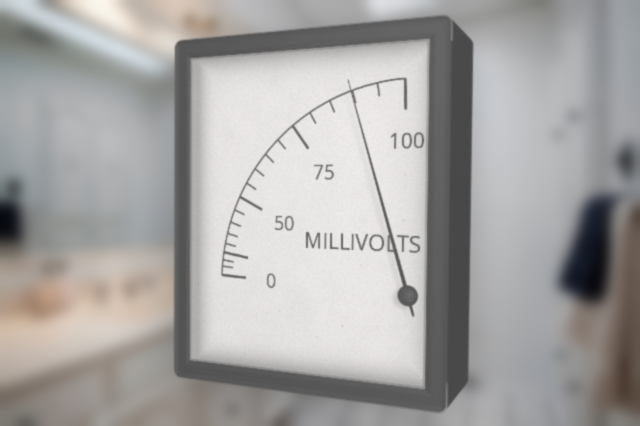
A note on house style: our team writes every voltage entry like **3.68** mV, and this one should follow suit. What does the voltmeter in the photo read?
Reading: **90** mV
